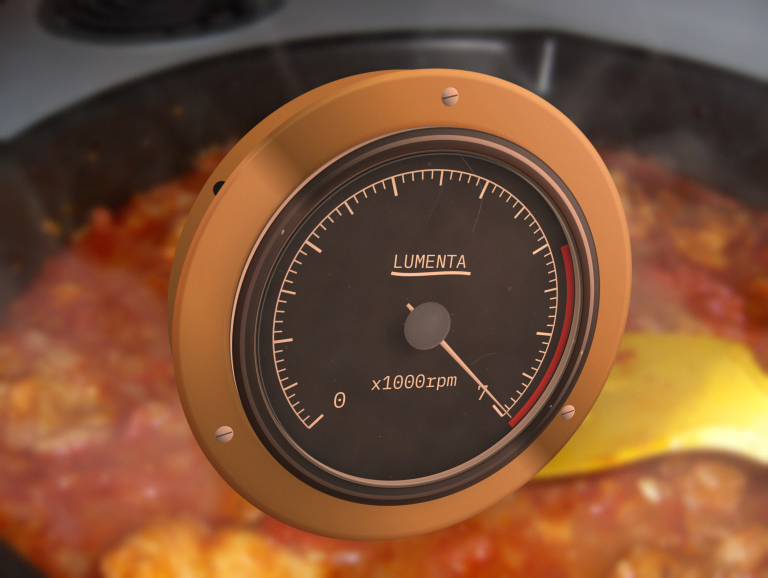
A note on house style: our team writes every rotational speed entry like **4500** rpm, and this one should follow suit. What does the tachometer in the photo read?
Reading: **6950** rpm
